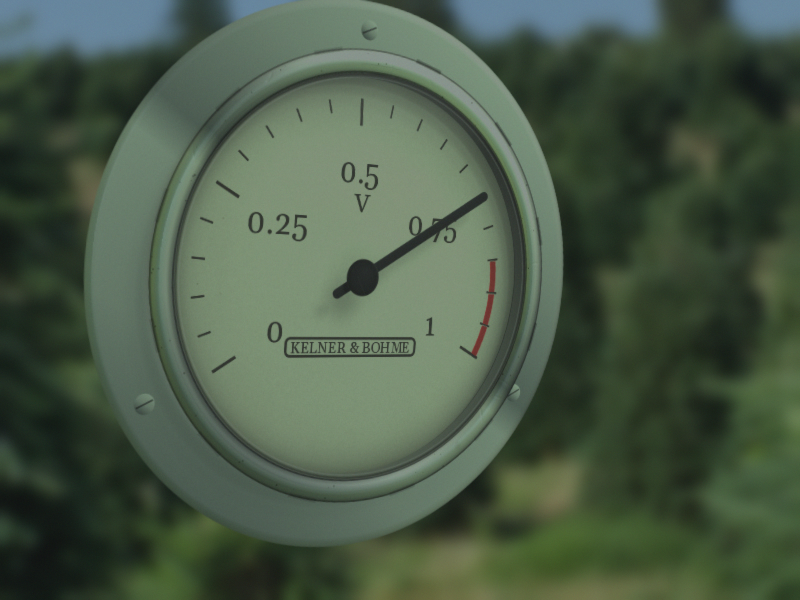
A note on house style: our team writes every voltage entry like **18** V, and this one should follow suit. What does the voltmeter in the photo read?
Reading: **0.75** V
